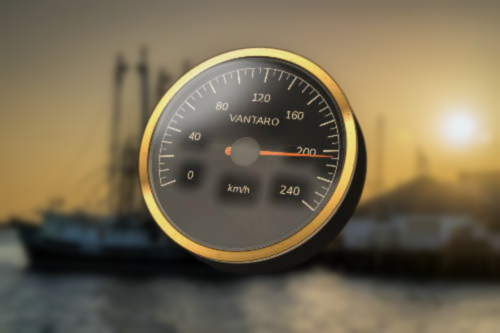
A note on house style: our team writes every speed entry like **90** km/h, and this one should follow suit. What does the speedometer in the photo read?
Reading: **205** km/h
